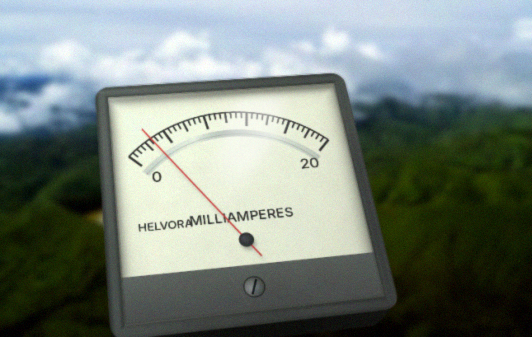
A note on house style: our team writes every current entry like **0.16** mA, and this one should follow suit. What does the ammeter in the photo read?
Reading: **2.5** mA
